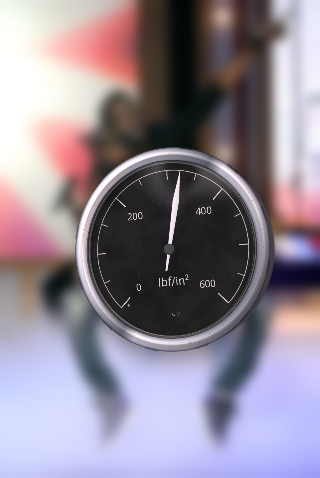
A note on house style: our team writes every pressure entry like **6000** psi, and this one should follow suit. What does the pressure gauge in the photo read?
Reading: **325** psi
